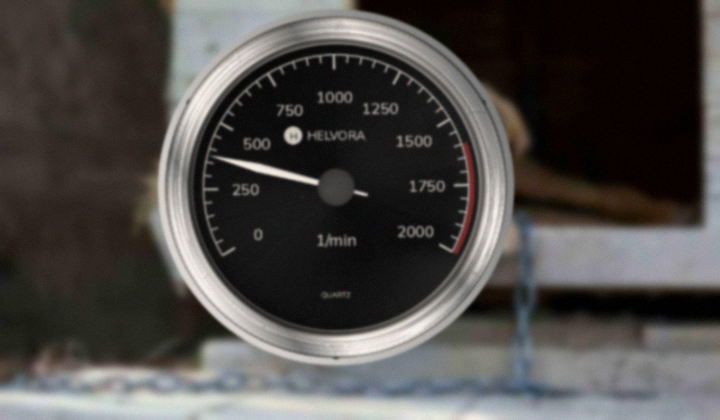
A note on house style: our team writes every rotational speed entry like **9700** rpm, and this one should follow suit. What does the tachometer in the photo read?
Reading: **375** rpm
